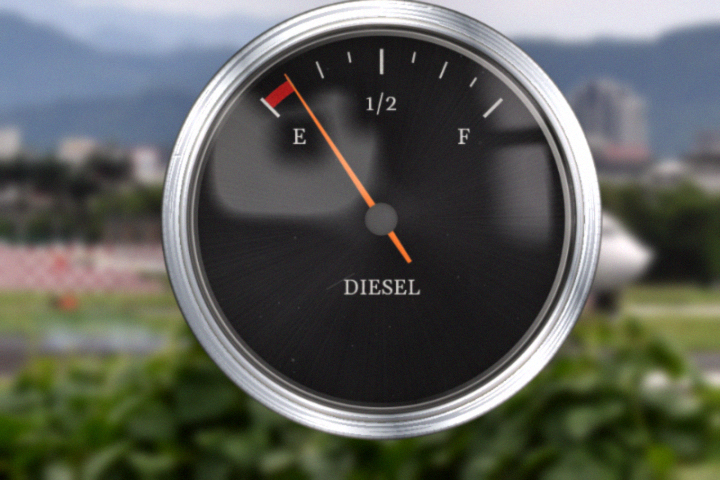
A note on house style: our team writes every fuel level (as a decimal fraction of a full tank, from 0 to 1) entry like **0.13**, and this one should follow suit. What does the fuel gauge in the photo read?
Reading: **0.125**
